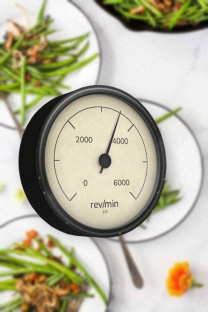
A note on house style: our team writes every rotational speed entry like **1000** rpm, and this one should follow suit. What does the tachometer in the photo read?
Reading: **3500** rpm
